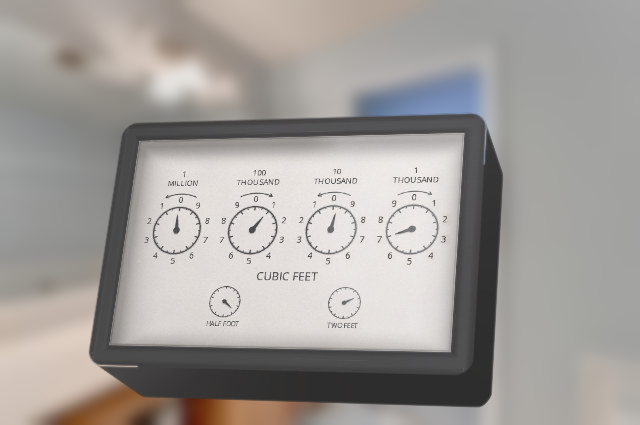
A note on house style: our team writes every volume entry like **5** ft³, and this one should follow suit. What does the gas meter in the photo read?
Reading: **9700** ft³
